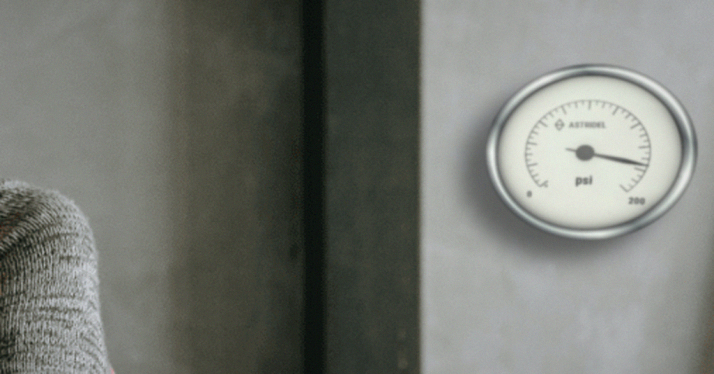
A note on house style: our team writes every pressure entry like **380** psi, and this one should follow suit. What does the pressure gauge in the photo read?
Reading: **175** psi
